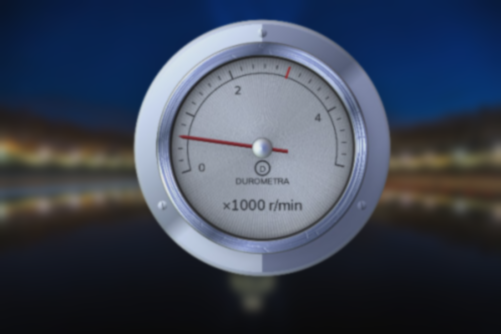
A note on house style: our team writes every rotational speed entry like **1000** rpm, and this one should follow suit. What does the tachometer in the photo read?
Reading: **600** rpm
